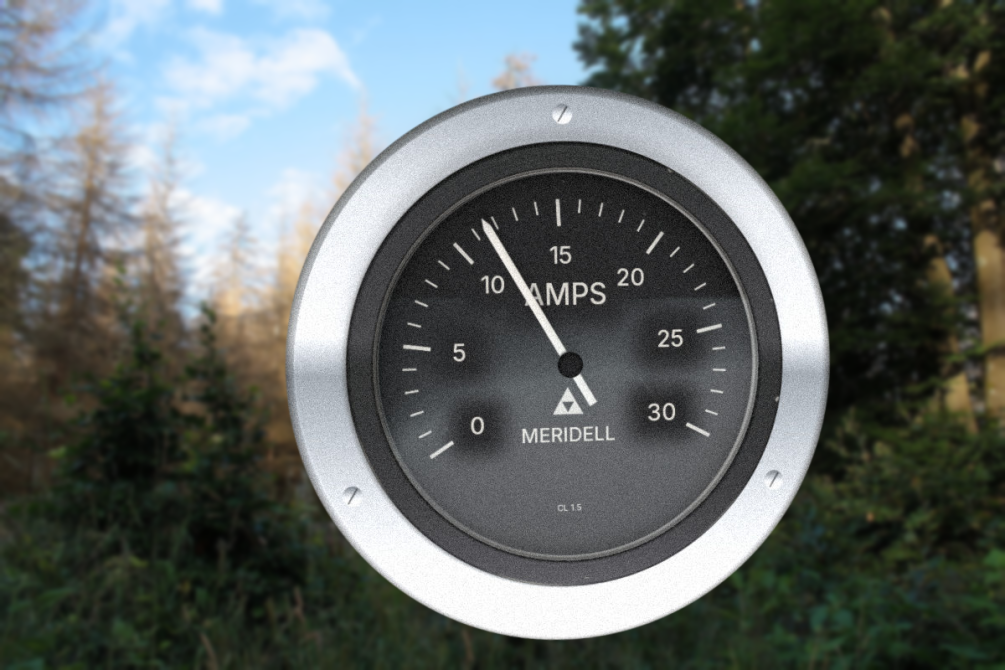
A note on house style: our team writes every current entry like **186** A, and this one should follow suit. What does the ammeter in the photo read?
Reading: **11.5** A
